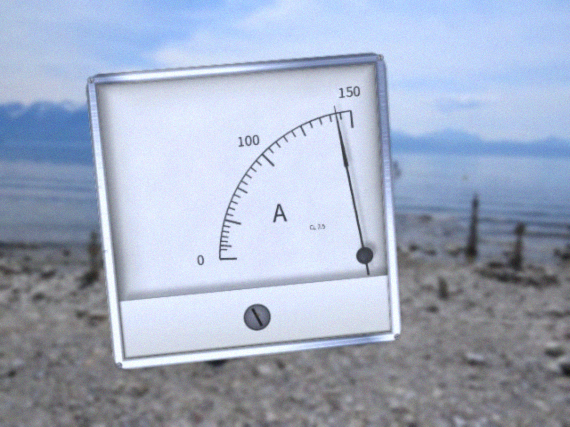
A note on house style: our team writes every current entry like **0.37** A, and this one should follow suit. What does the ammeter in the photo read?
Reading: **142.5** A
